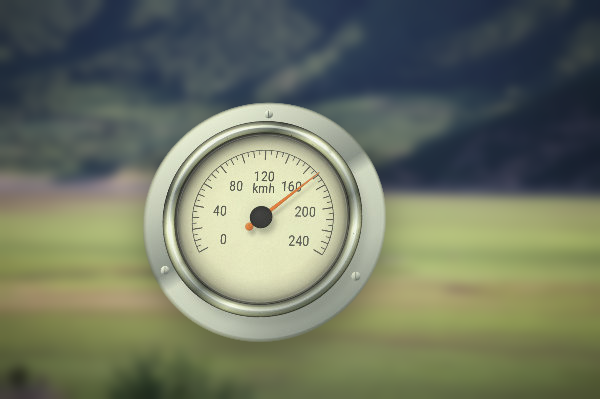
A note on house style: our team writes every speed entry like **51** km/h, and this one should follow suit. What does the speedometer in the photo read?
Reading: **170** km/h
